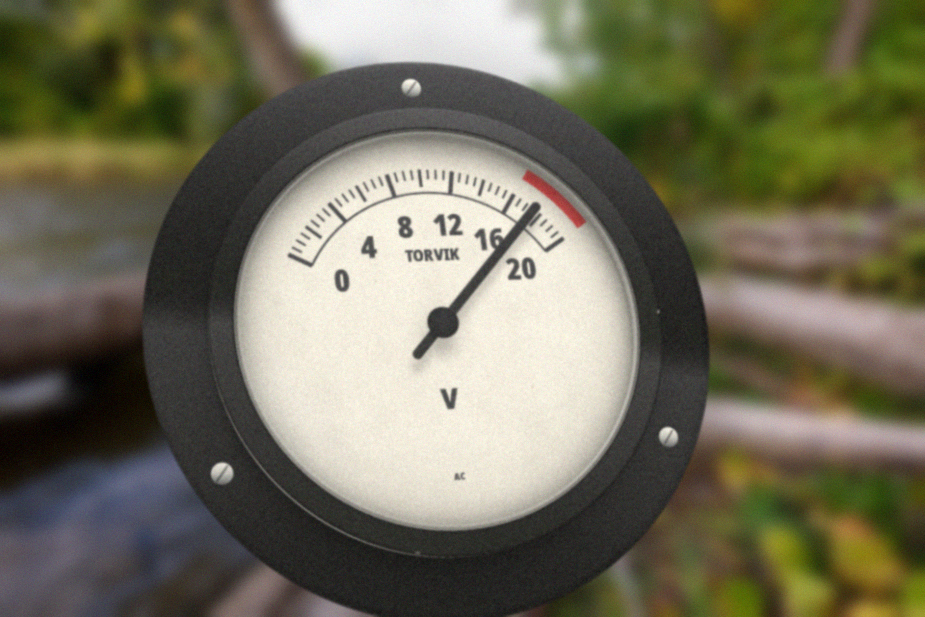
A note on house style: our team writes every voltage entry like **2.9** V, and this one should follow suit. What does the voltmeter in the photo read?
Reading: **17.5** V
